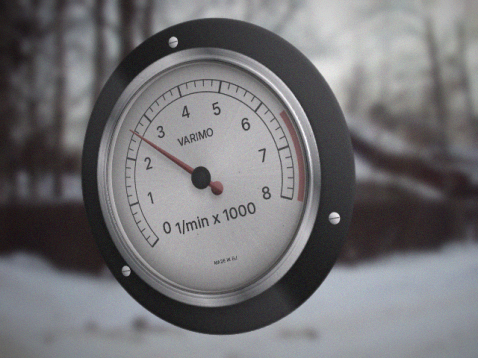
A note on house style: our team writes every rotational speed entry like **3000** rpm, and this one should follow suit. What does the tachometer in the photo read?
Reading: **2600** rpm
